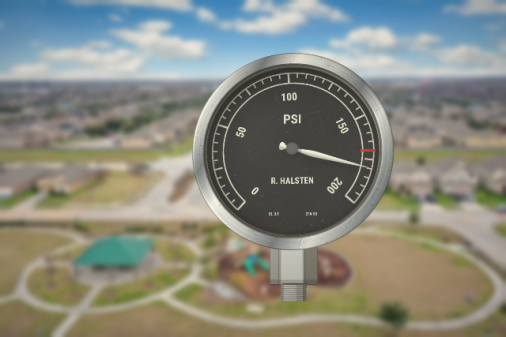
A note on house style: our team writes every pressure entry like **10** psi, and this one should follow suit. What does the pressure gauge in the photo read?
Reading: **180** psi
